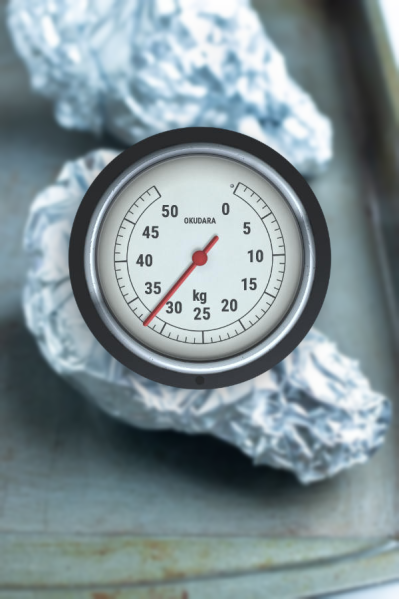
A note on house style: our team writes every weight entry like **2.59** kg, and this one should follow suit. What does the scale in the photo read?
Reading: **32** kg
